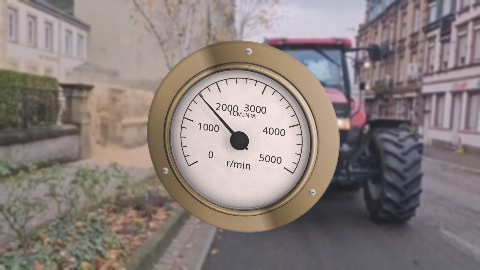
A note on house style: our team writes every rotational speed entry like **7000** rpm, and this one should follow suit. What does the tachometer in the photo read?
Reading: **1600** rpm
